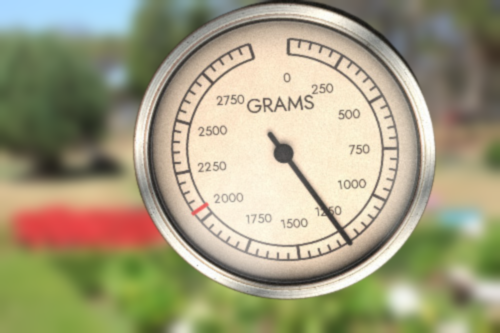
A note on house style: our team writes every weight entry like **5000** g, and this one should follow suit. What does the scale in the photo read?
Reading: **1250** g
